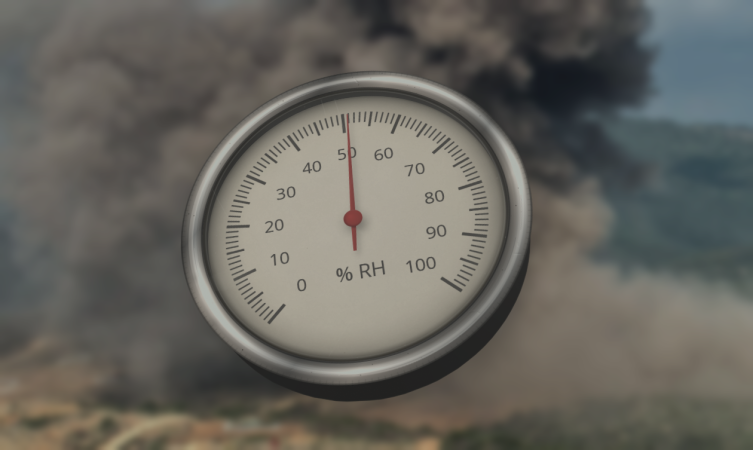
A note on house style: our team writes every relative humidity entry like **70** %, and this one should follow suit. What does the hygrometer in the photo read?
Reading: **51** %
